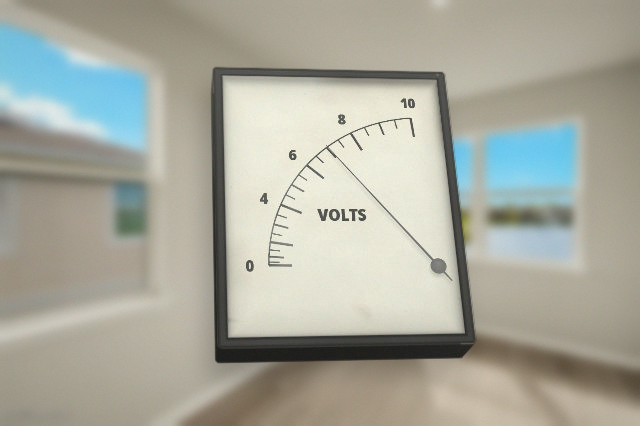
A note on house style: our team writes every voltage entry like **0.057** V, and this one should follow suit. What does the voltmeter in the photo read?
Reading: **7** V
